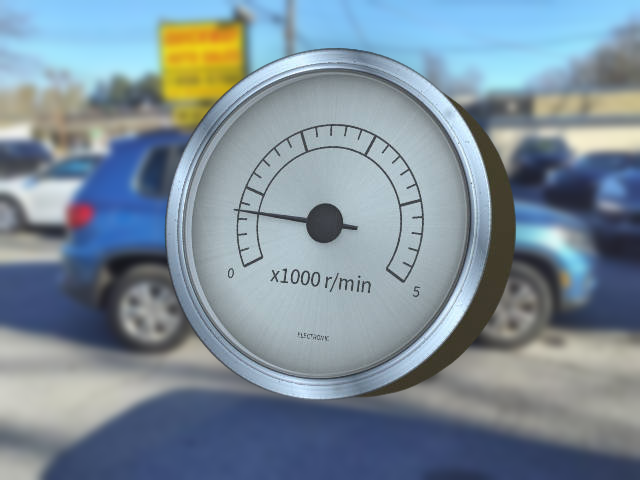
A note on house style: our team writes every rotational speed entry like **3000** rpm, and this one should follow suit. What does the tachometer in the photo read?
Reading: **700** rpm
